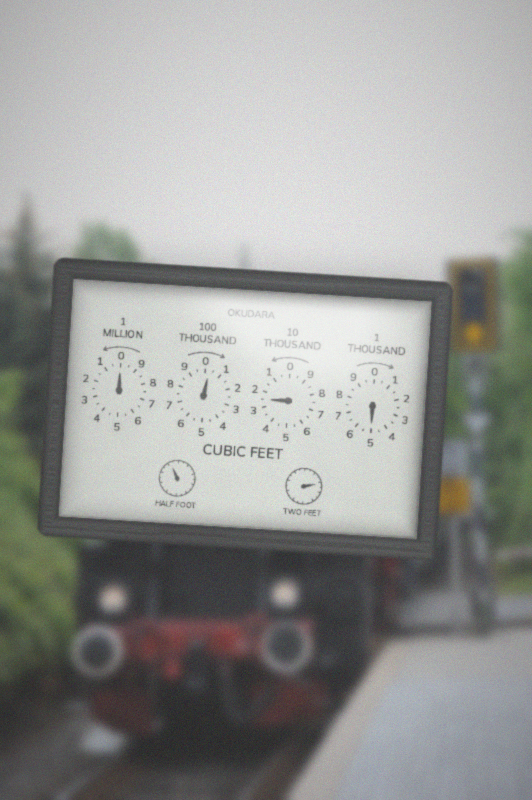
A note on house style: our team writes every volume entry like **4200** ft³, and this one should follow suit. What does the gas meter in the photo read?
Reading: **2500** ft³
